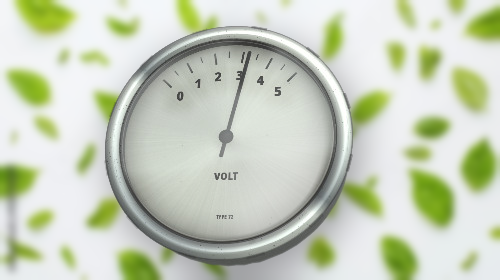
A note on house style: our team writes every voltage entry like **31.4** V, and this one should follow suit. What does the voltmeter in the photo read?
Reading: **3.25** V
